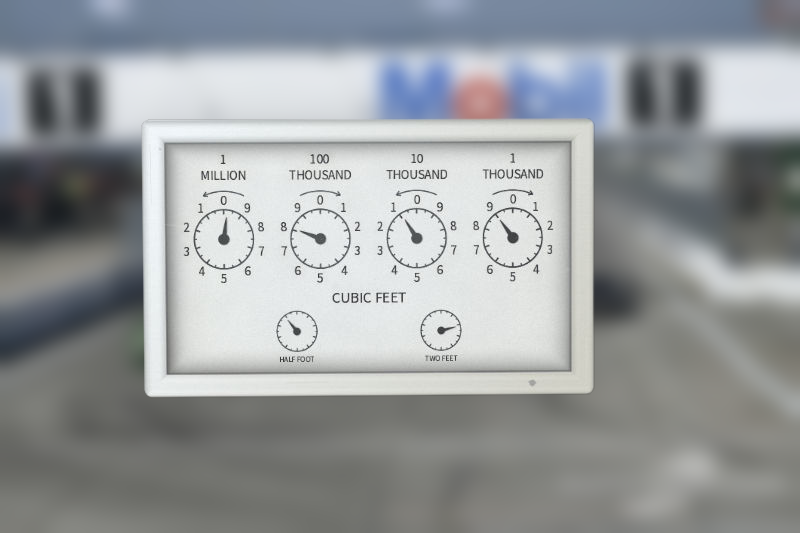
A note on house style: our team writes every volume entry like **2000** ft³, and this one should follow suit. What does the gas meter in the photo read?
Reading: **980900** ft³
